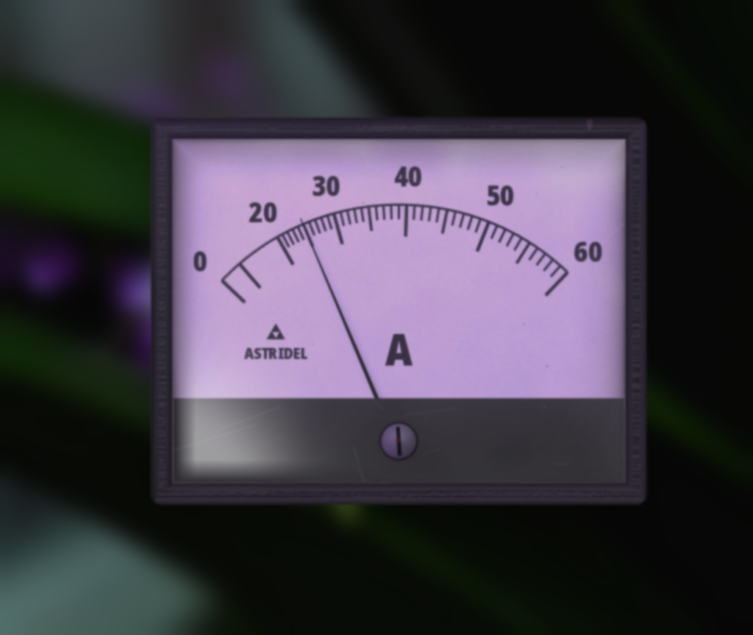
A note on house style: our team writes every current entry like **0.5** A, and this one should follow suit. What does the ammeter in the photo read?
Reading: **25** A
